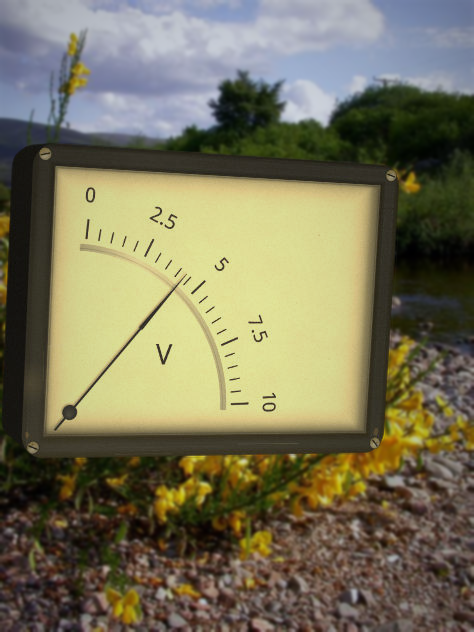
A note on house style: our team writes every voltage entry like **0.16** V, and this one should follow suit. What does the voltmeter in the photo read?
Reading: **4.25** V
